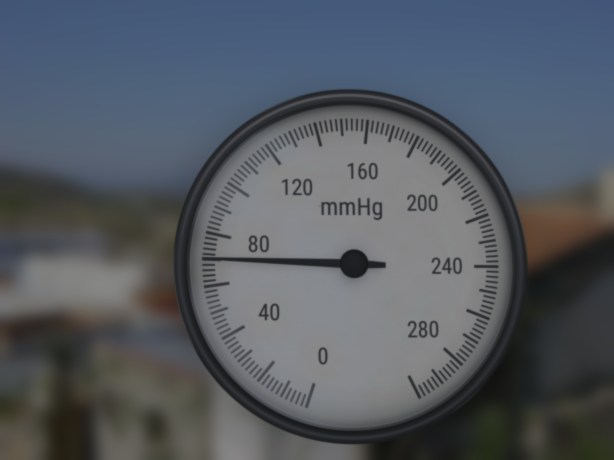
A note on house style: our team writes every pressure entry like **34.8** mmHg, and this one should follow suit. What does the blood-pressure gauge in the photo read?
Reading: **70** mmHg
